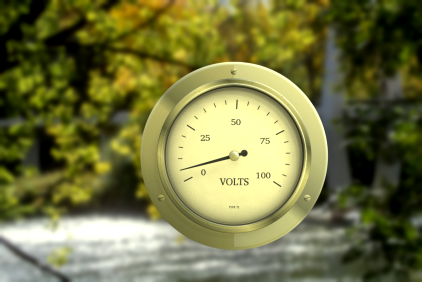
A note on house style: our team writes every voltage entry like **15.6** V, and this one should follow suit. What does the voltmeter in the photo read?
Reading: **5** V
